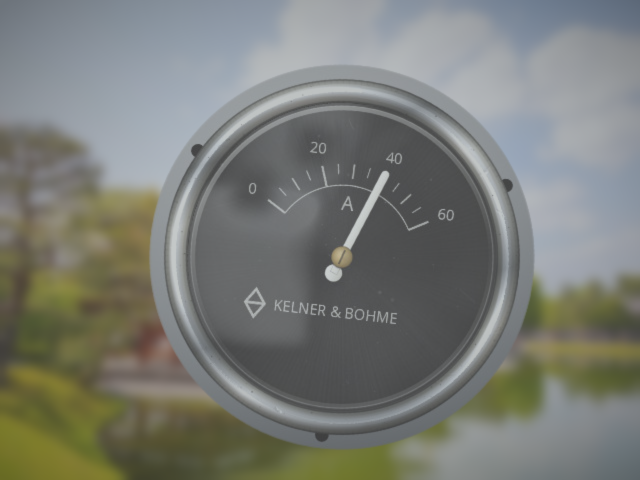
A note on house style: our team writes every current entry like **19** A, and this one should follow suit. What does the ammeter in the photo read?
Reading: **40** A
